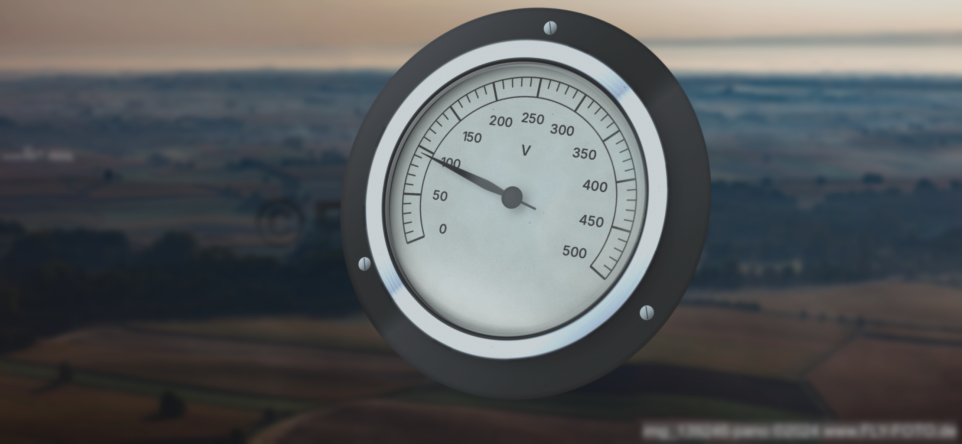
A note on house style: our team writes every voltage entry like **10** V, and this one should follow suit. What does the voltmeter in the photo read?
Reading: **95** V
